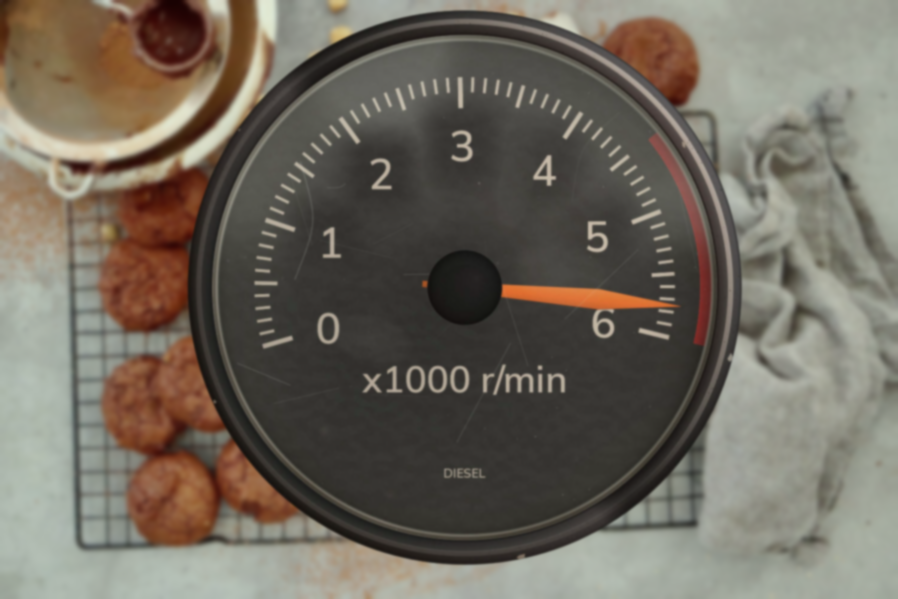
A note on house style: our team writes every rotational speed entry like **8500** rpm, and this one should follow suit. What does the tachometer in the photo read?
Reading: **5750** rpm
